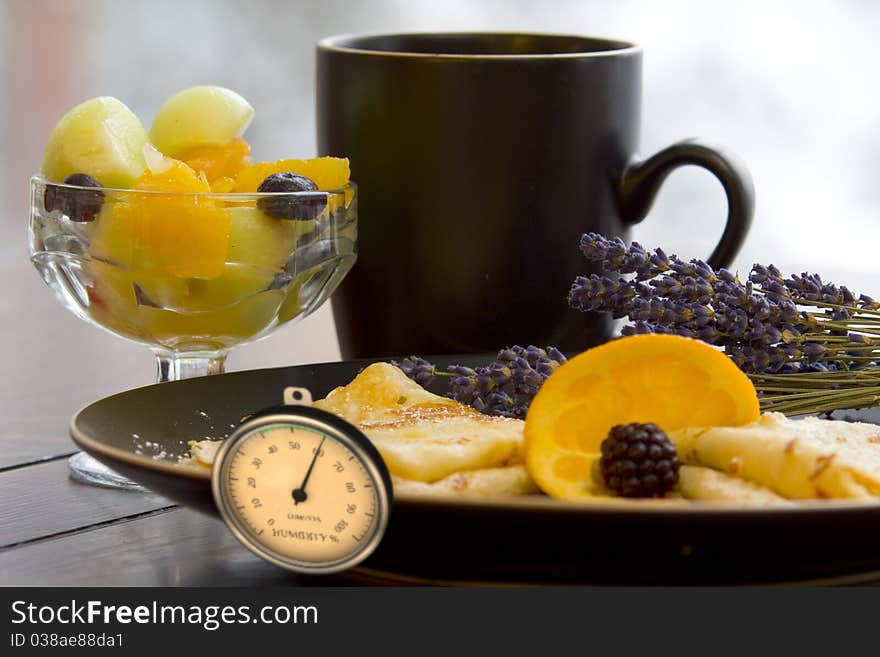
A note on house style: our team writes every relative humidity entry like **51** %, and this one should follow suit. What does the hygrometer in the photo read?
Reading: **60** %
